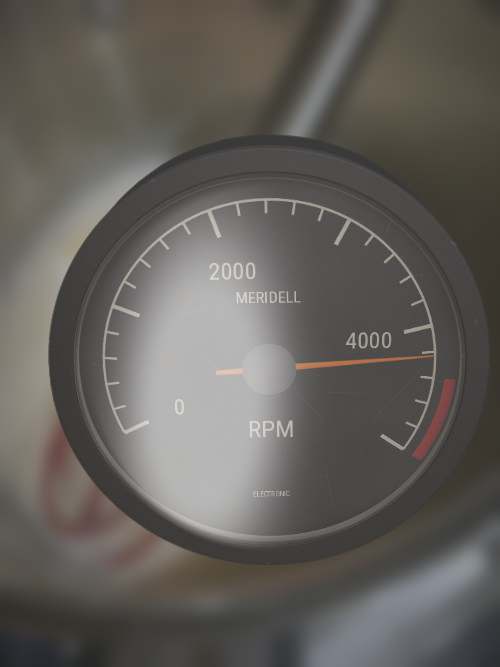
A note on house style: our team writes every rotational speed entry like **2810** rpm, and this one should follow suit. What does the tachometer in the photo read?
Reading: **4200** rpm
